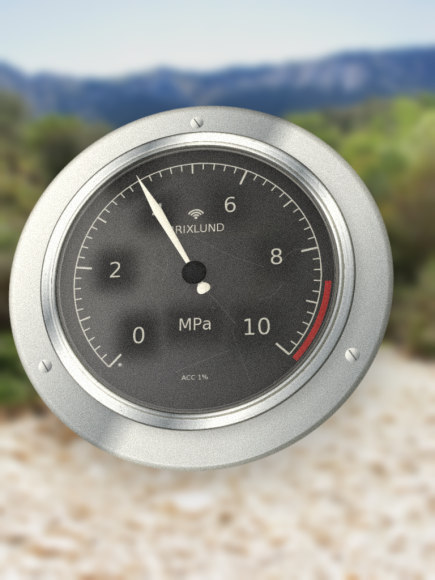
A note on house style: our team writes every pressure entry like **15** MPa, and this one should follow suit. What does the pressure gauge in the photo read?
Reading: **4** MPa
